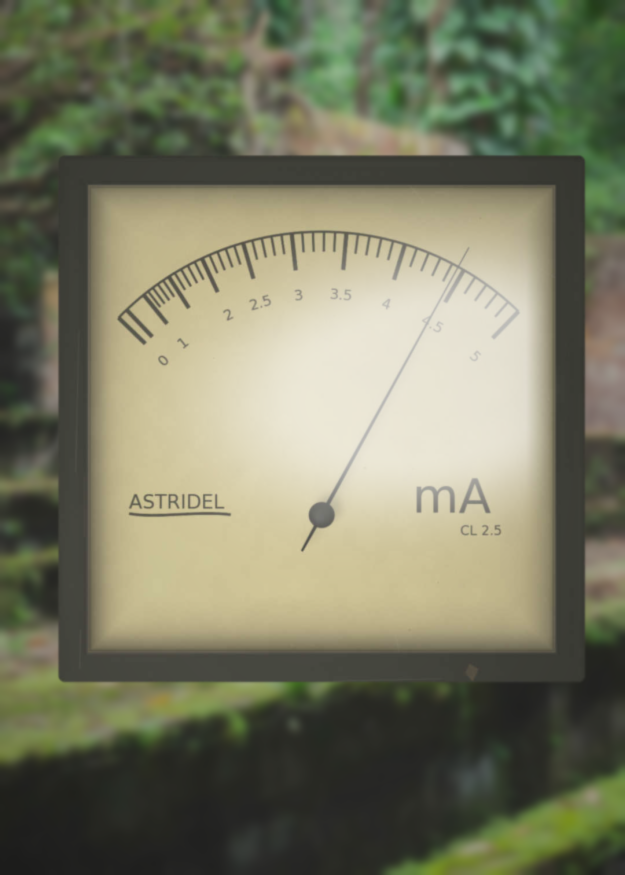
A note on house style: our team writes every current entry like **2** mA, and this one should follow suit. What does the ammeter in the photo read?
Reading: **4.45** mA
